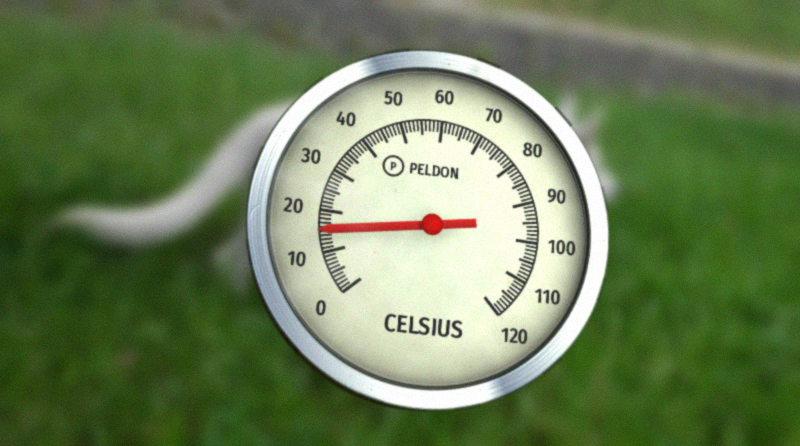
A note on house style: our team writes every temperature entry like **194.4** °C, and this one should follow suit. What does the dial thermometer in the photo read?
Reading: **15** °C
